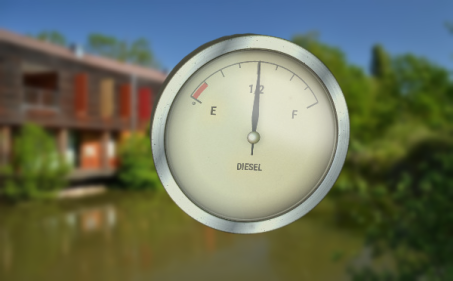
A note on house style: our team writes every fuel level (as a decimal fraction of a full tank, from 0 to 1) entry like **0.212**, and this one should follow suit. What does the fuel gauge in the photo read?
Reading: **0.5**
